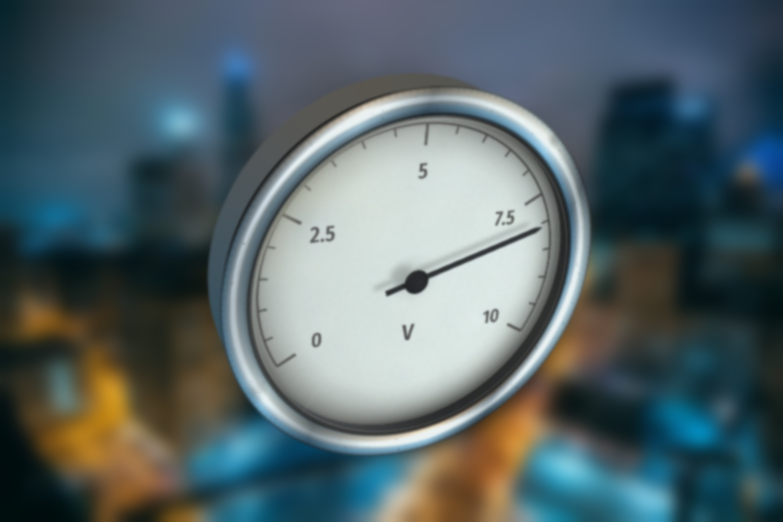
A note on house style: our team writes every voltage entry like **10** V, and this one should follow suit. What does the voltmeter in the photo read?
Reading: **8** V
